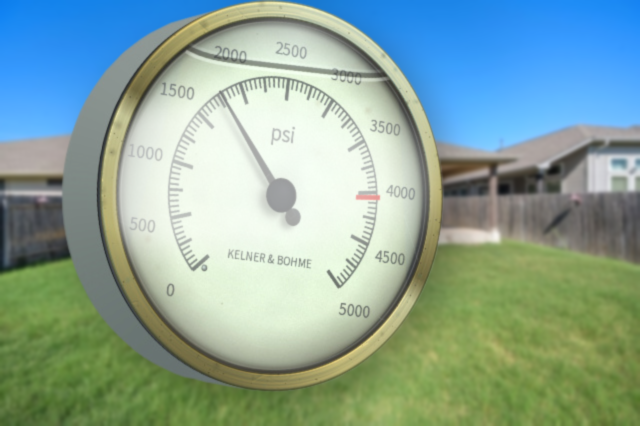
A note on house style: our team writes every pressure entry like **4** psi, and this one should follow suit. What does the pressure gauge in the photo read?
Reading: **1750** psi
